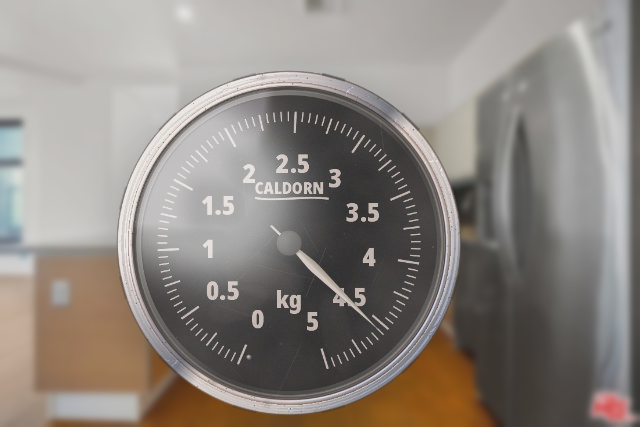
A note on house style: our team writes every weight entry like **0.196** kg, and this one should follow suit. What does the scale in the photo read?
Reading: **4.55** kg
